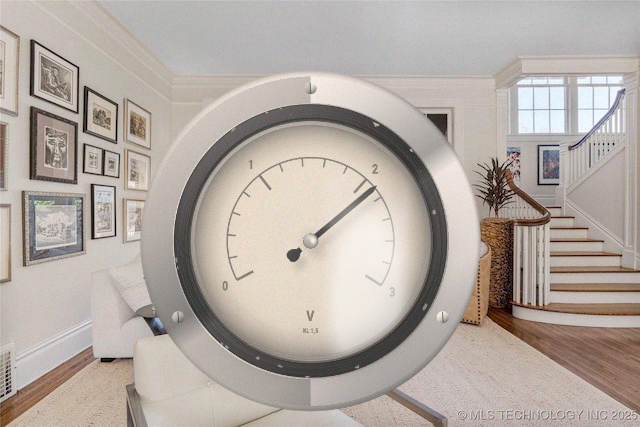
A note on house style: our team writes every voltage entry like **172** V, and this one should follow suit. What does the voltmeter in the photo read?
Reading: **2.1** V
